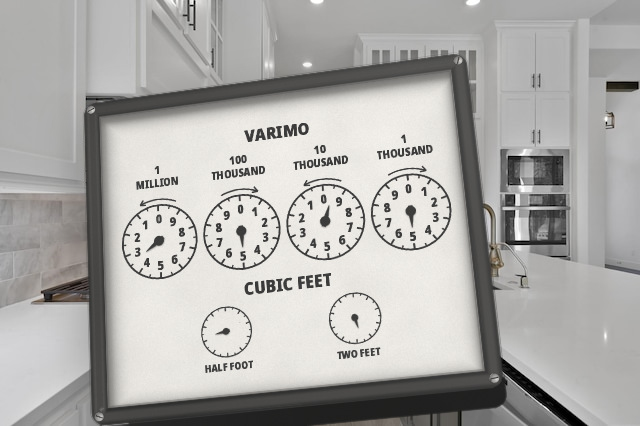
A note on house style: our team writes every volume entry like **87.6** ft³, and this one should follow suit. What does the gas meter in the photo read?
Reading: **349500** ft³
